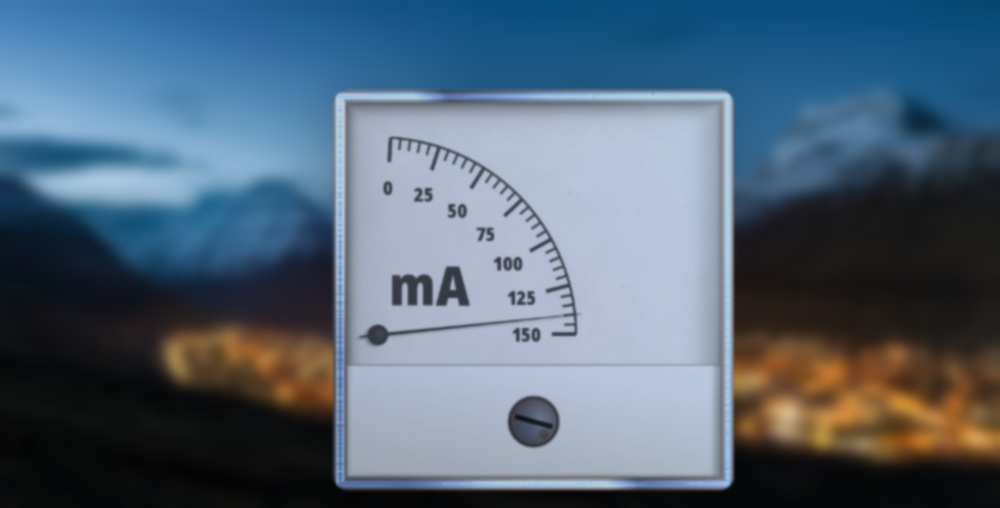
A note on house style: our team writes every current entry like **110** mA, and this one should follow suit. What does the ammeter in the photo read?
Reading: **140** mA
